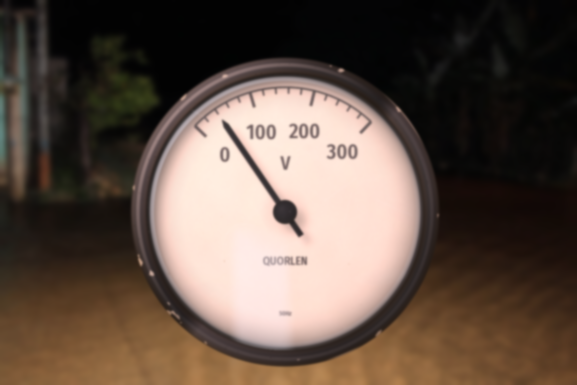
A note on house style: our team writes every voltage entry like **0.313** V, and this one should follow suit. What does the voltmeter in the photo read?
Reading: **40** V
